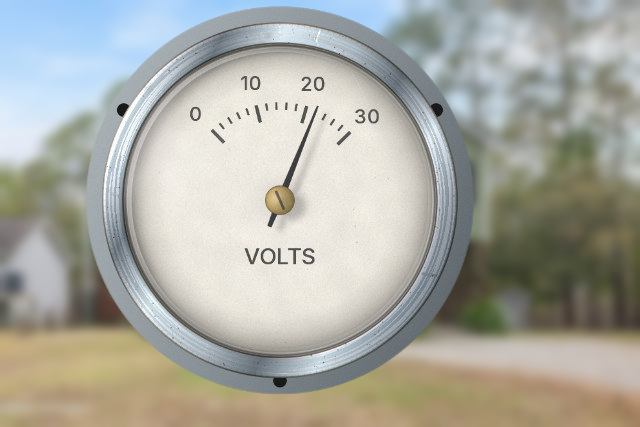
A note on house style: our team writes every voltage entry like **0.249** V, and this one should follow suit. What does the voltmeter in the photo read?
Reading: **22** V
